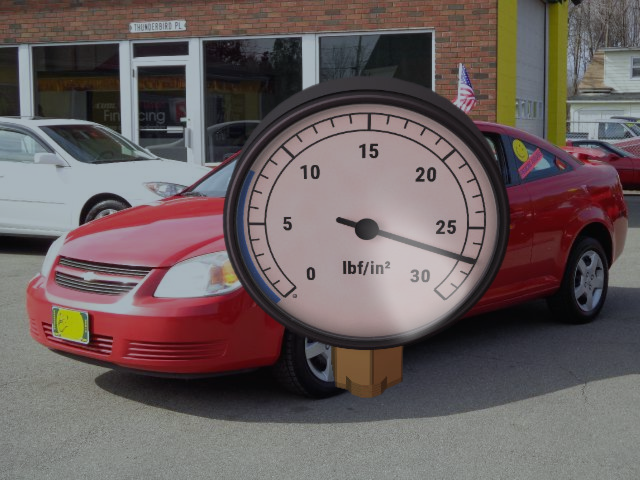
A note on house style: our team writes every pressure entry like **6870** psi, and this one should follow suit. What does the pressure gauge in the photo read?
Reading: **27** psi
